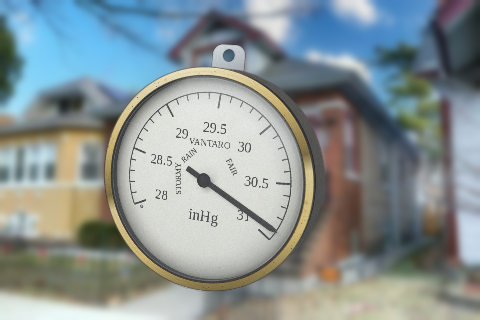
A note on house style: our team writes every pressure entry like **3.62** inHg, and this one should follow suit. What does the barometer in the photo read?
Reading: **30.9** inHg
